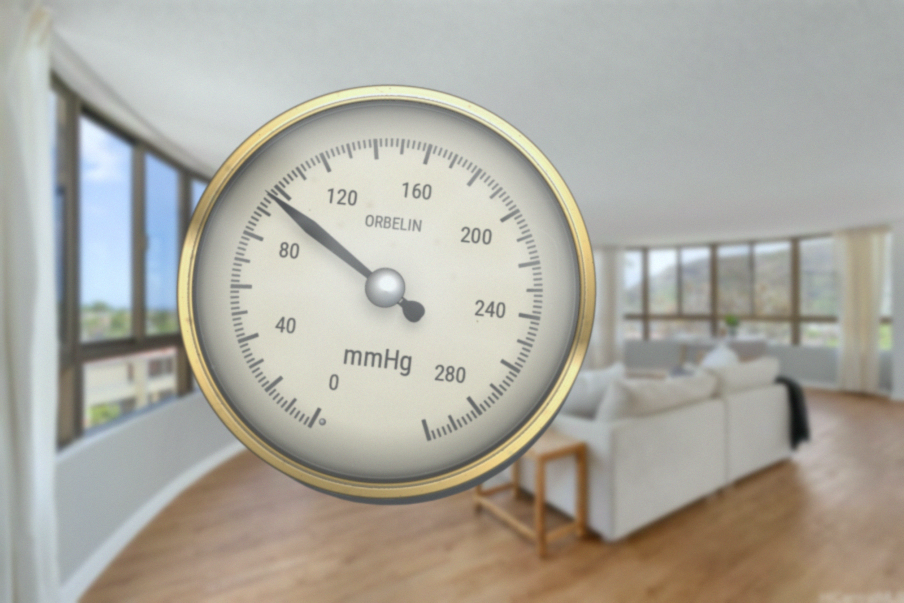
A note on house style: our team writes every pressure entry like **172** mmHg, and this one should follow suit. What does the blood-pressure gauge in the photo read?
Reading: **96** mmHg
